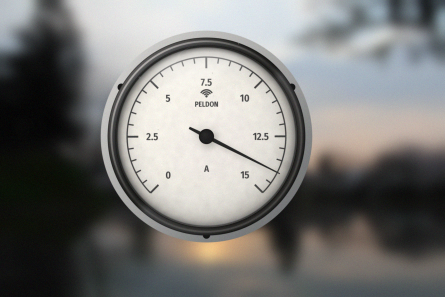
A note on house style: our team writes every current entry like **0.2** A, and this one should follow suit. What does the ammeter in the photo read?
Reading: **14** A
